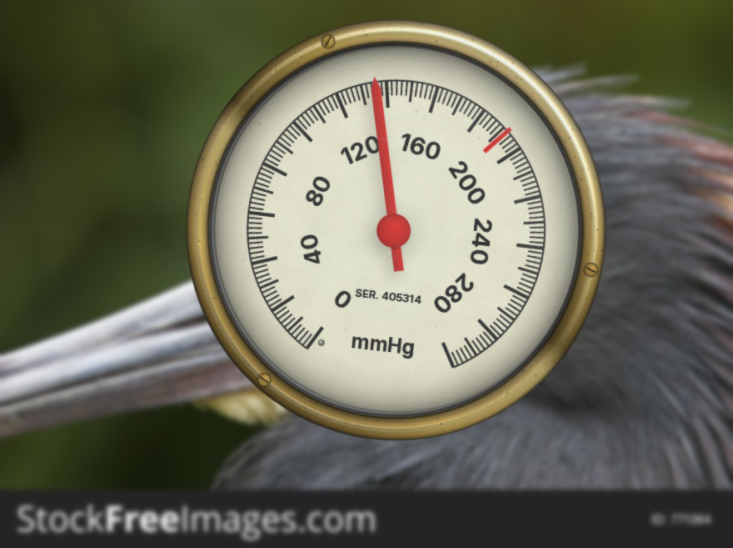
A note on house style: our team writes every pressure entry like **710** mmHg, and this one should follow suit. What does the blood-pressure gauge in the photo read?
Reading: **136** mmHg
